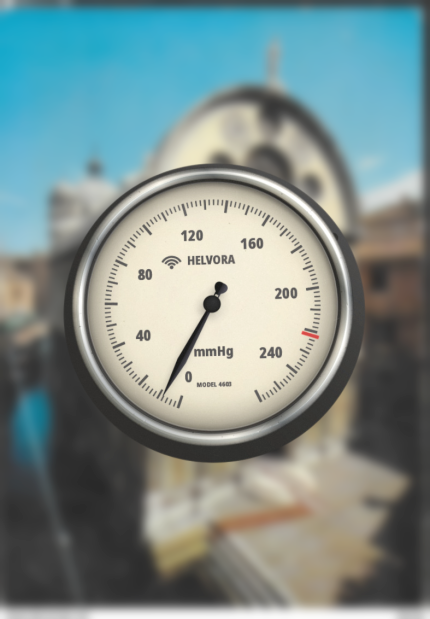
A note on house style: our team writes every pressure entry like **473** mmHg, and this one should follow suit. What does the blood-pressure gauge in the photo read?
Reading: **8** mmHg
